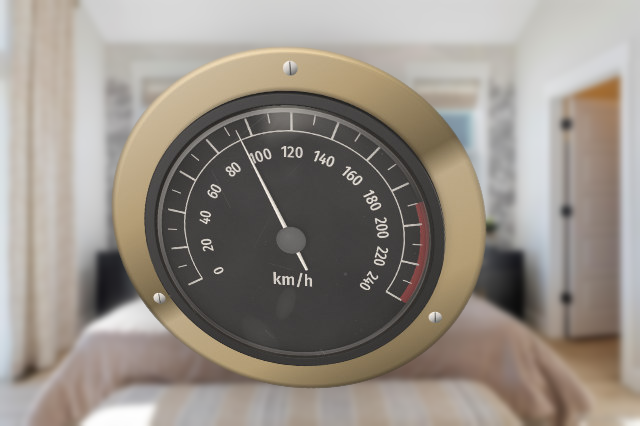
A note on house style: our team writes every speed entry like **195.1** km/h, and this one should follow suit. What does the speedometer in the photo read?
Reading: **95** km/h
